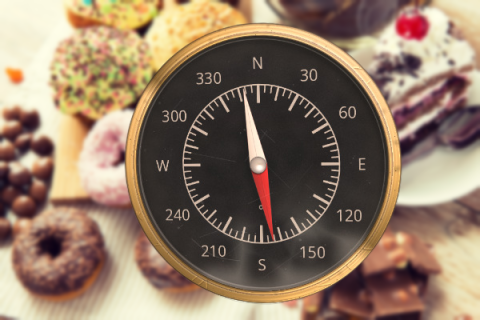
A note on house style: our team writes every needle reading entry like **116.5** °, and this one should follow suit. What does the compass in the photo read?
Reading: **170** °
